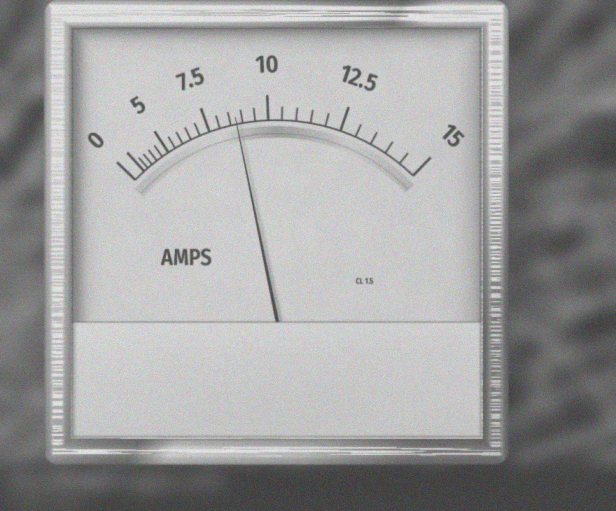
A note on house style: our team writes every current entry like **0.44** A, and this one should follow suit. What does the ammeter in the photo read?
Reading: **8.75** A
